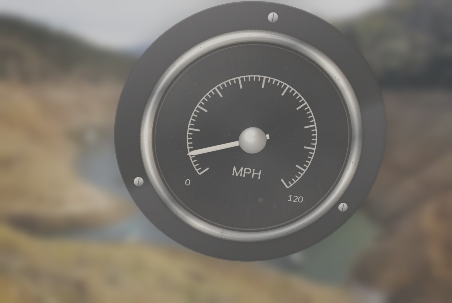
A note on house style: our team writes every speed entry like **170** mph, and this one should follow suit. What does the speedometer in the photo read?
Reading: **10** mph
